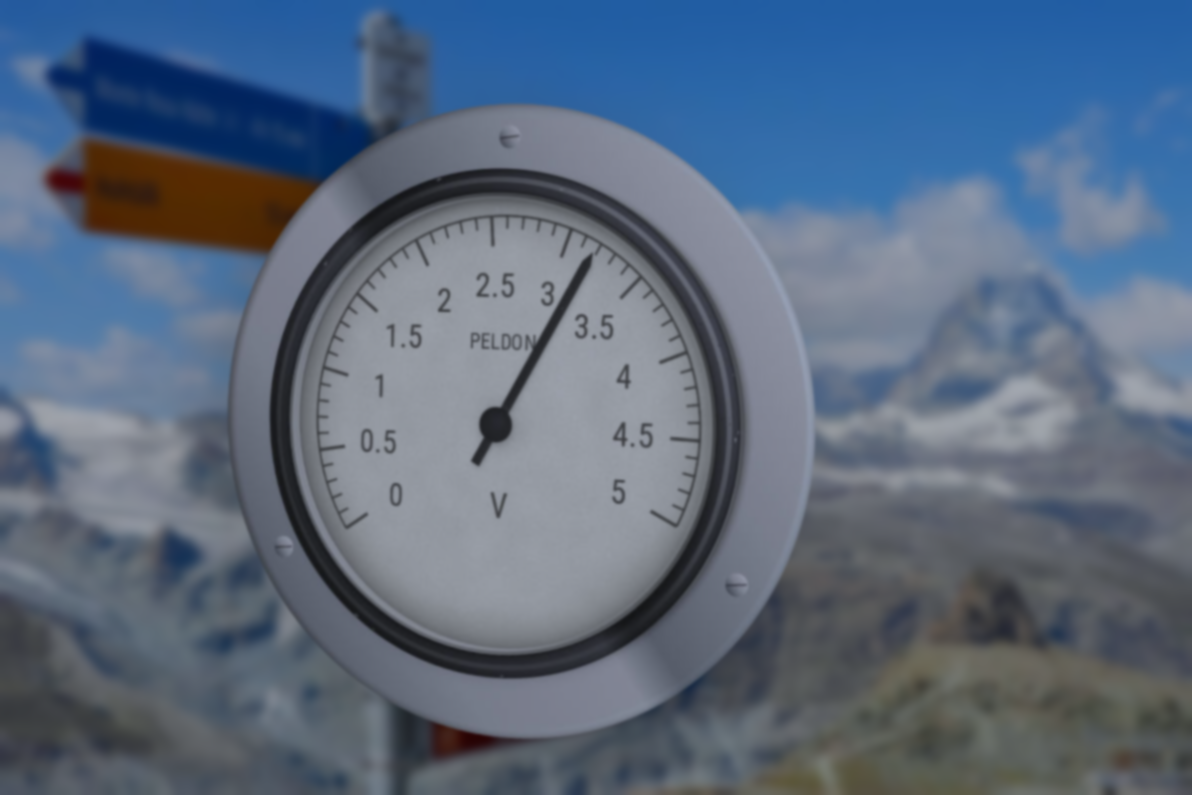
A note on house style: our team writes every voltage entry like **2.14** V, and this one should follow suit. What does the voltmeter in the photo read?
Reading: **3.2** V
